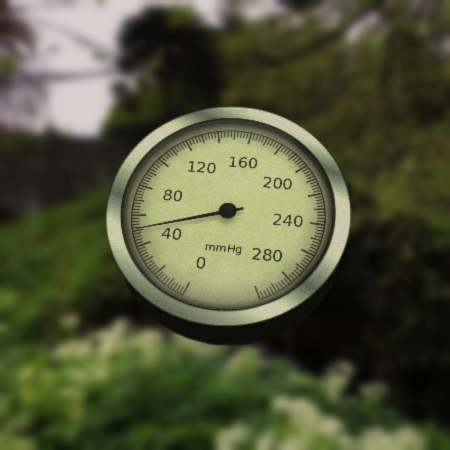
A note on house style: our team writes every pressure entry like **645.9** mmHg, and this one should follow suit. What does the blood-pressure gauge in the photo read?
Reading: **50** mmHg
